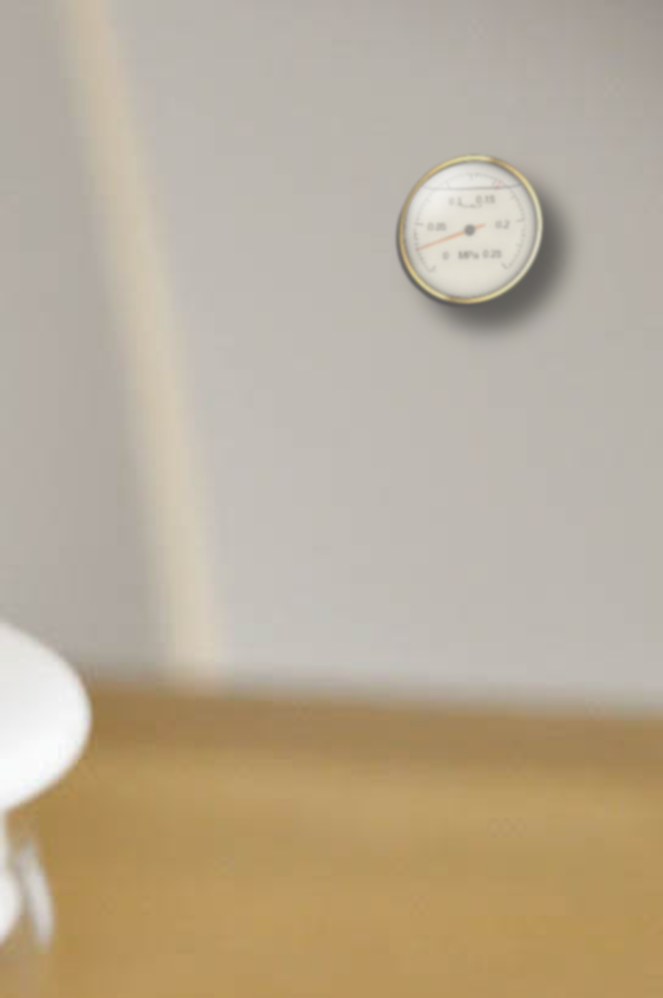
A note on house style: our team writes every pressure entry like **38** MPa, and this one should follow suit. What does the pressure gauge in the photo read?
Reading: **0.025** MPa
